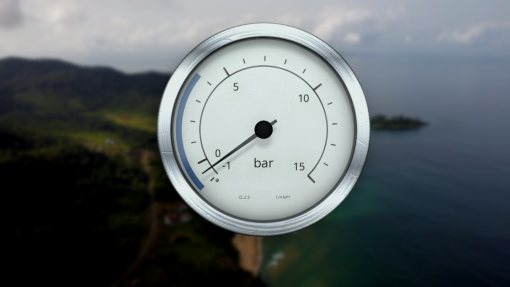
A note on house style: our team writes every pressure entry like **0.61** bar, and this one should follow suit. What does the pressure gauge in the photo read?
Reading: **-0.5** bar
